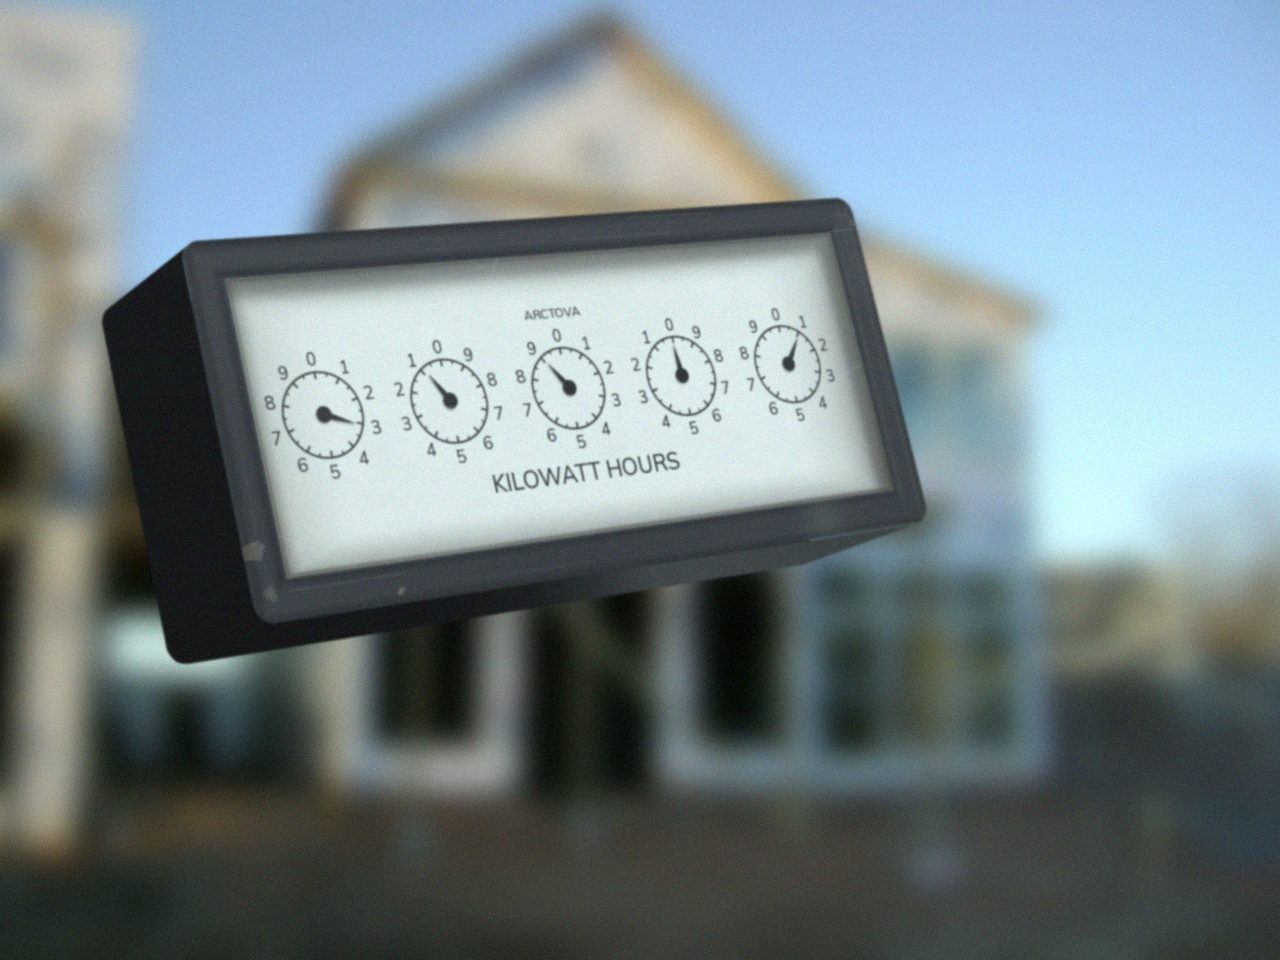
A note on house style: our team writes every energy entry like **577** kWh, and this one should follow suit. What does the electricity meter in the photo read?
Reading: **30901** kWh
